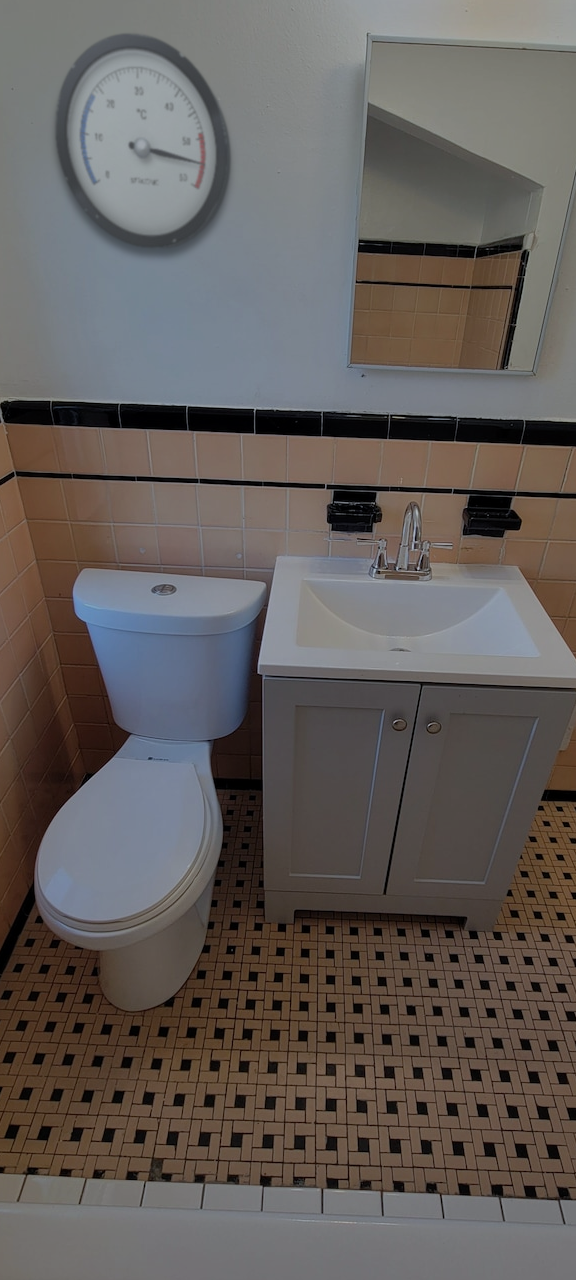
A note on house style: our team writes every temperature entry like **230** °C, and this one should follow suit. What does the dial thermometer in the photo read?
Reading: **55** °C
